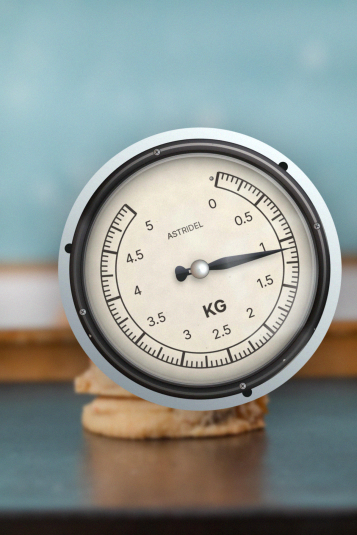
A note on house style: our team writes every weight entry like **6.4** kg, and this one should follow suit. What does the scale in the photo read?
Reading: **1.1** kg
